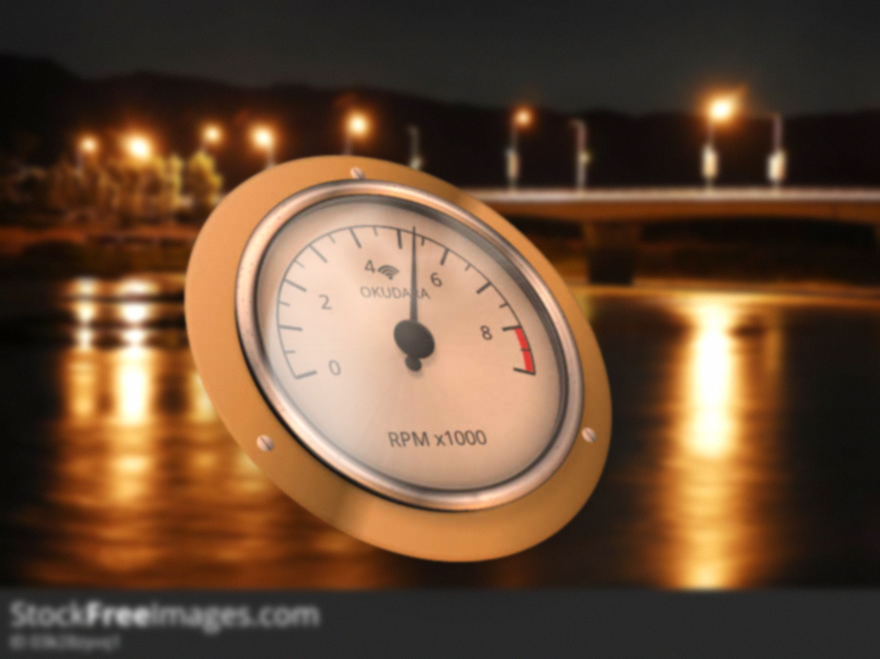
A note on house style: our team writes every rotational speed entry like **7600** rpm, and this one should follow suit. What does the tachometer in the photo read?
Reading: **5250** rpm
